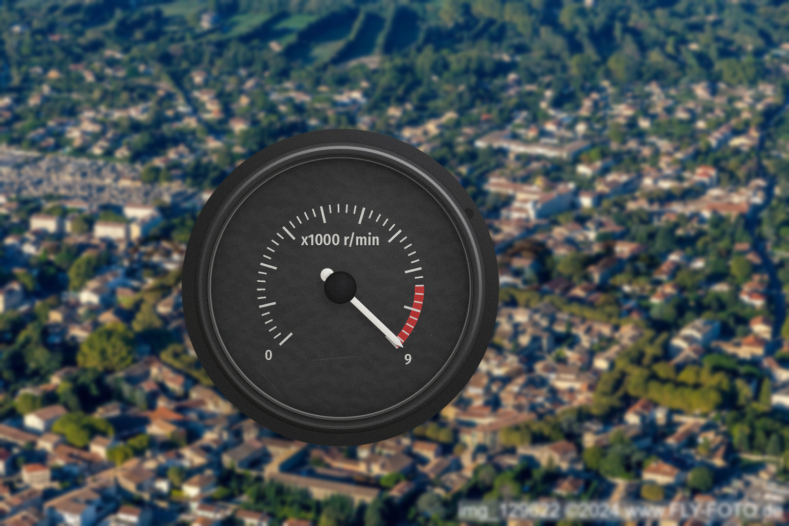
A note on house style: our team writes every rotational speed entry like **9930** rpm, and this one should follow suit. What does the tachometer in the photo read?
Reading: **8900** rpm
